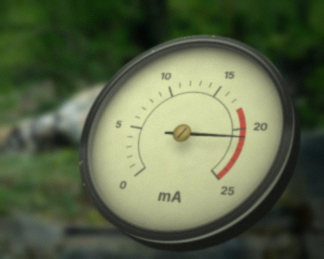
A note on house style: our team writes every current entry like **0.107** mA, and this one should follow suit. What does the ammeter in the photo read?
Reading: **21** mA
